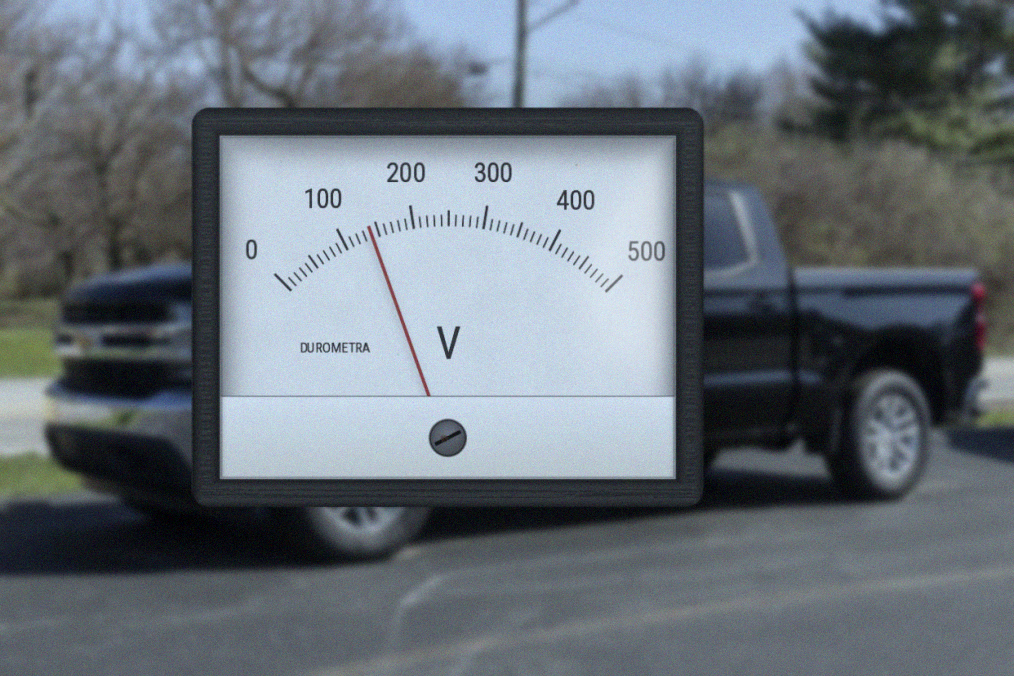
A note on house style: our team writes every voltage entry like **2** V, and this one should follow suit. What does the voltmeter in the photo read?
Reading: **140** V
